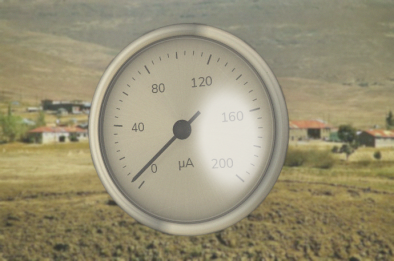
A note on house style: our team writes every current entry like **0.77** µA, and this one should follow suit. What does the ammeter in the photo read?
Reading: **5** µA
